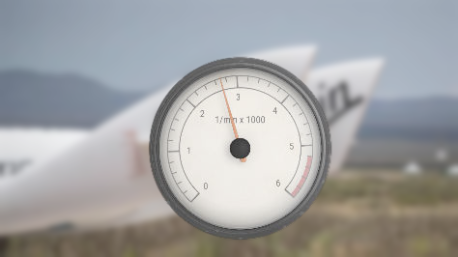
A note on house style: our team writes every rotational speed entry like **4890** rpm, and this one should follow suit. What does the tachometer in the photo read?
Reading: **2700** rpm
